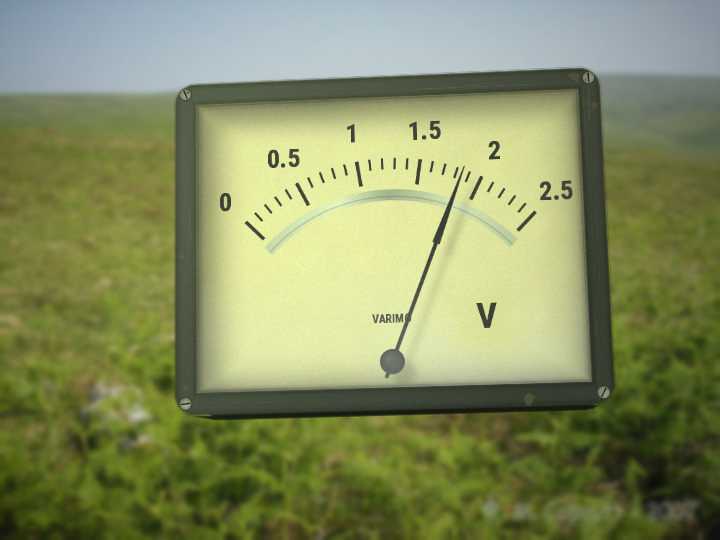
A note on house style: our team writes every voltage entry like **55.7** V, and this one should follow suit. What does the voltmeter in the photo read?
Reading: **1.85** V
